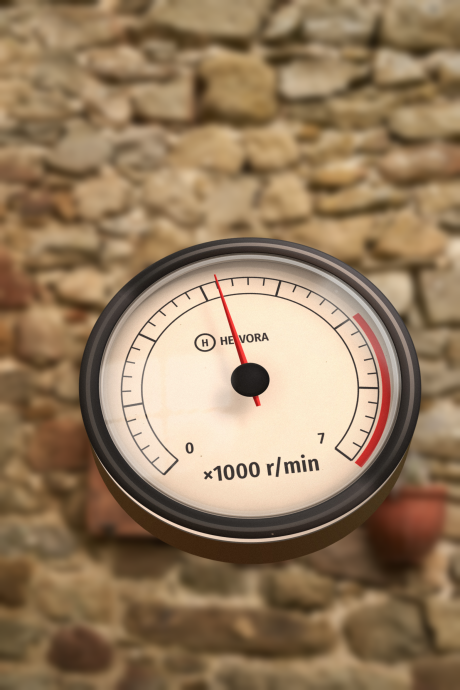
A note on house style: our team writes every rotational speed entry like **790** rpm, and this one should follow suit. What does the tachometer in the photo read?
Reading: **3200** rpm
